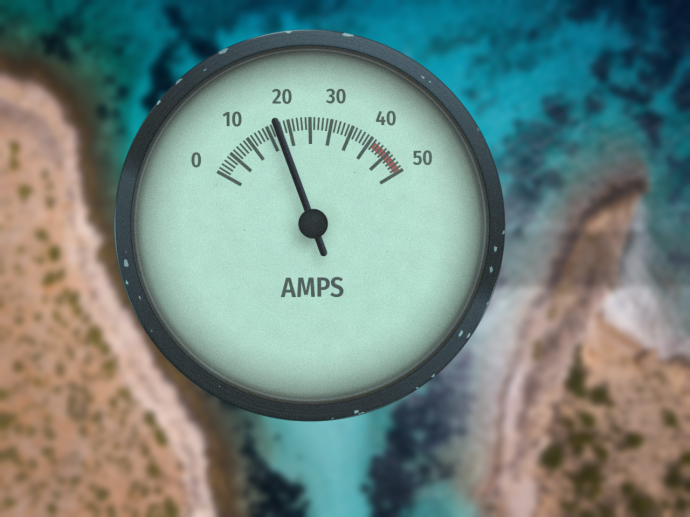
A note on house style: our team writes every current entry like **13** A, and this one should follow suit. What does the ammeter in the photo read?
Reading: **17** A
